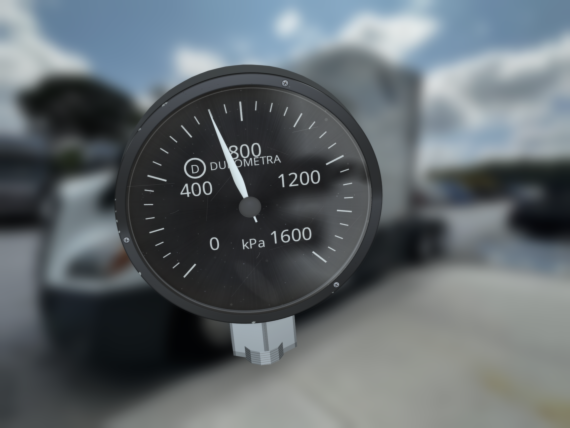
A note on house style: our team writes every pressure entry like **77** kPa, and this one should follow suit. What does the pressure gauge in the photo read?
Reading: **700** kPa
